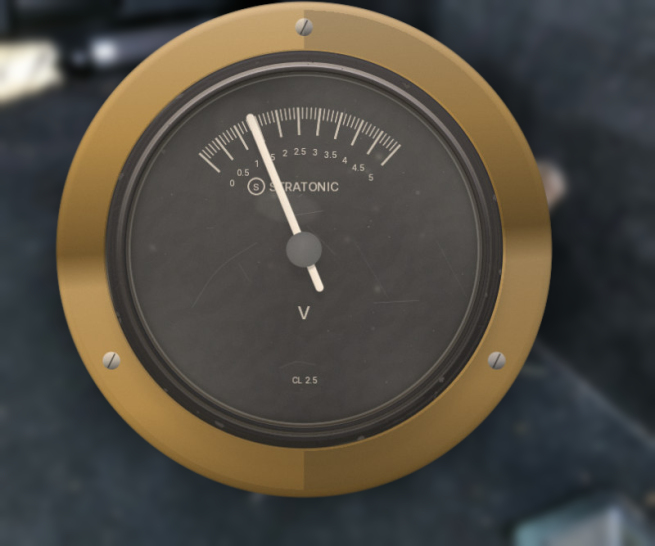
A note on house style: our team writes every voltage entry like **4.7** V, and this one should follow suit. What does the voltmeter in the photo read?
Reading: **1.4** V
